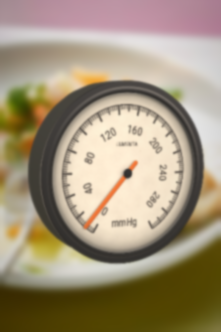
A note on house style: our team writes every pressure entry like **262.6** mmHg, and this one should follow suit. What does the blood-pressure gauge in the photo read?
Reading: **10** mmHg
